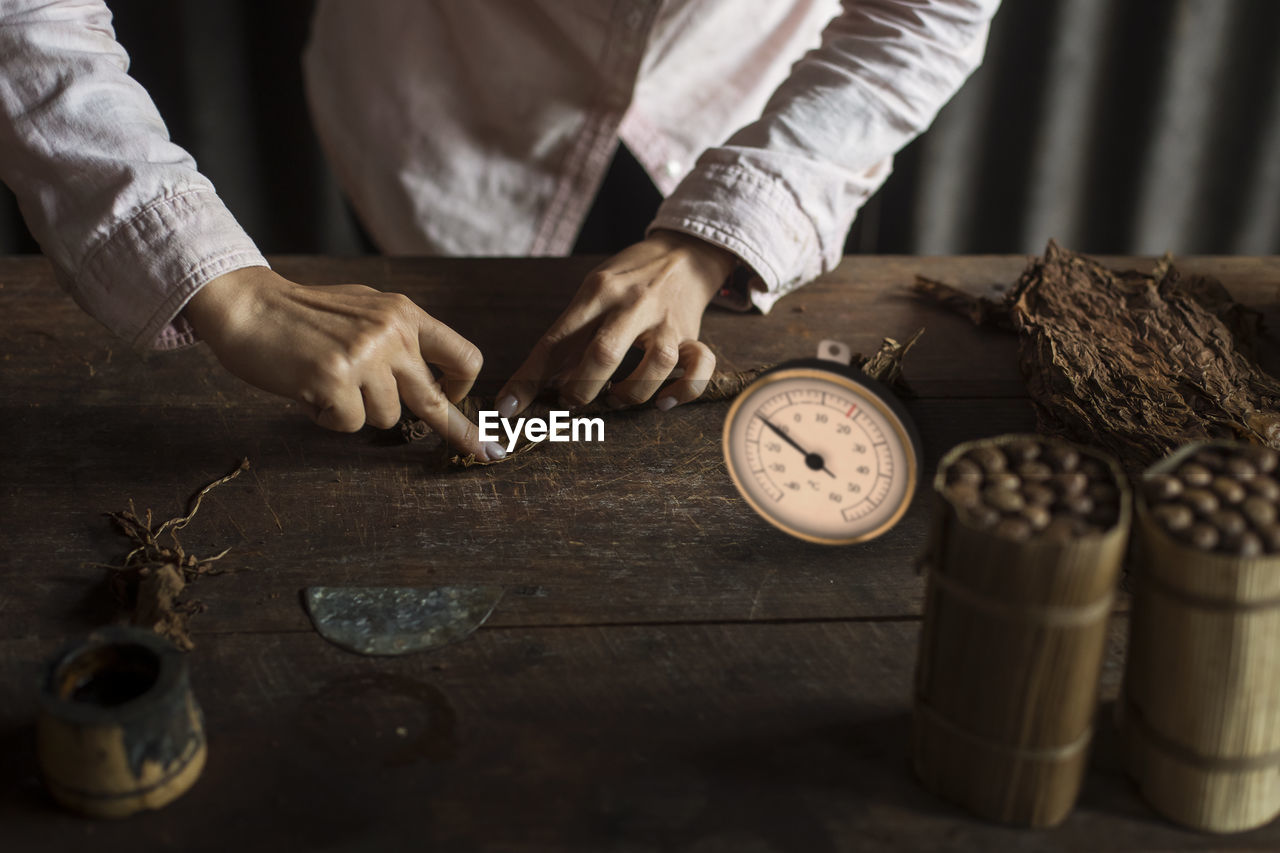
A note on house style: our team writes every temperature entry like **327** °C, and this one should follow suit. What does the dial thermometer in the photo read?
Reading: **-10** °C
